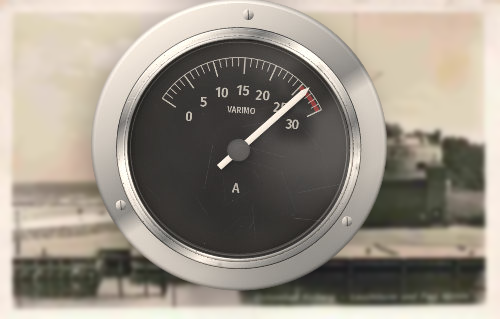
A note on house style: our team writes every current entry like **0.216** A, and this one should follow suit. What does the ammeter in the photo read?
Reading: **26** A
